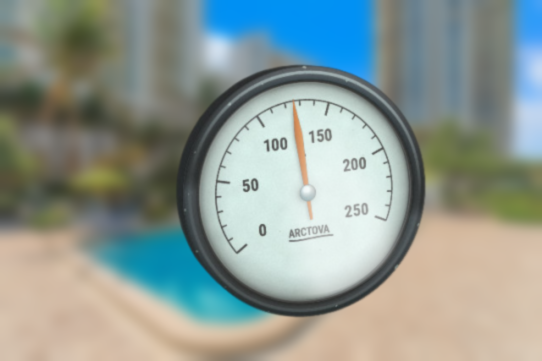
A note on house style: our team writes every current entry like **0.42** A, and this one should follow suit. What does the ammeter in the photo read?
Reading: **125** A
